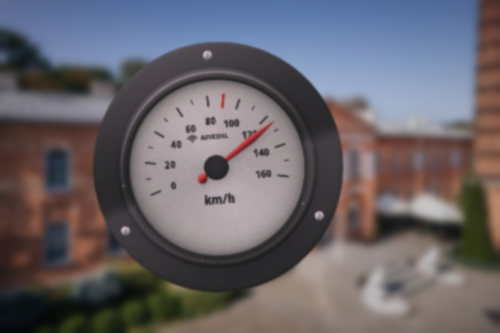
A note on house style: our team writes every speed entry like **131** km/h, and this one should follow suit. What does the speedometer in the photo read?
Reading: **125** km/h
